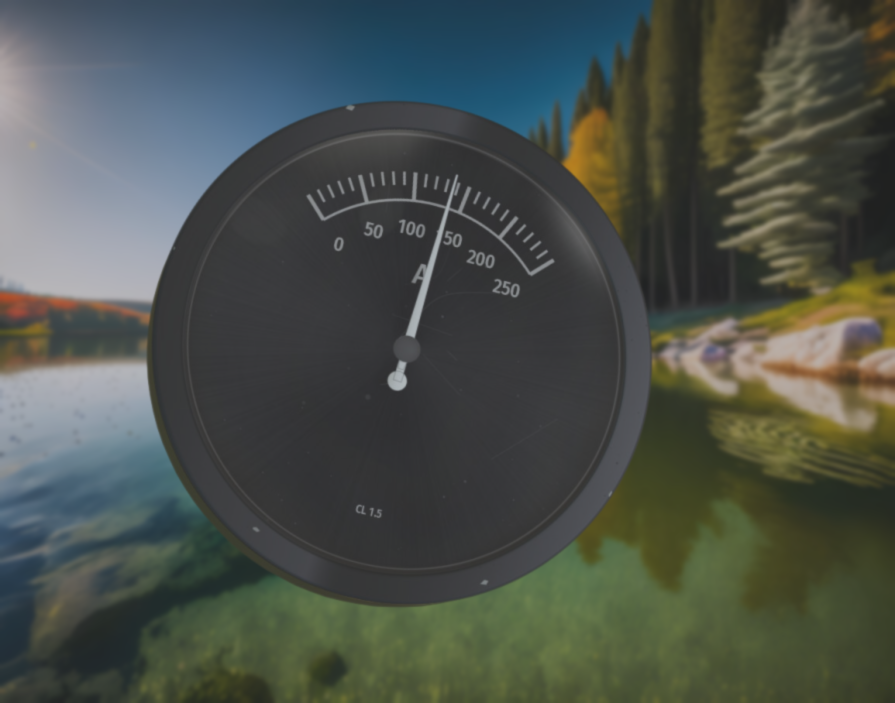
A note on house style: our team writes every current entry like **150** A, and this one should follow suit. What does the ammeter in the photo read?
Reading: **135** A
